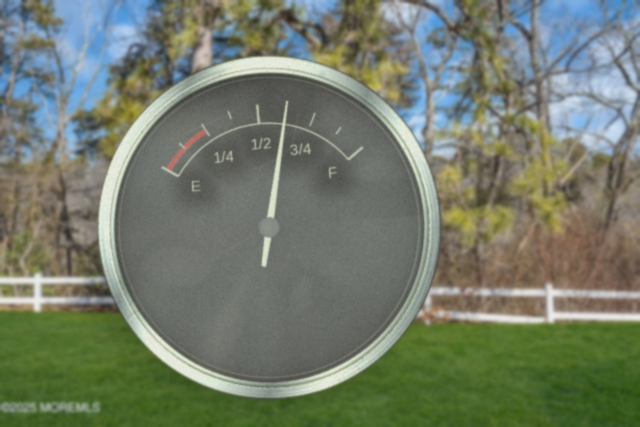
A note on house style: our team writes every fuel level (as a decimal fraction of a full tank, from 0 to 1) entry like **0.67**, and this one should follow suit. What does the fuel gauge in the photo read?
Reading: **0.625**
